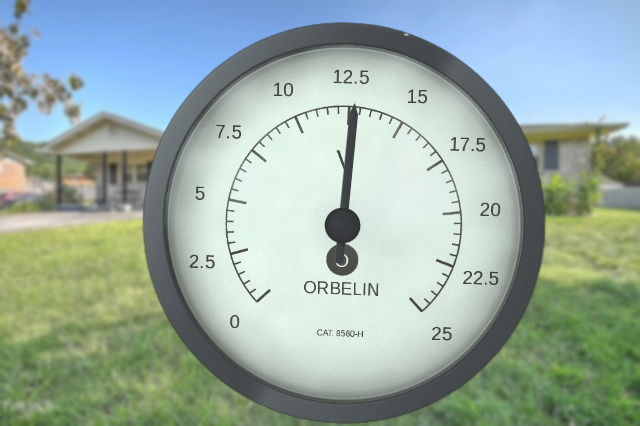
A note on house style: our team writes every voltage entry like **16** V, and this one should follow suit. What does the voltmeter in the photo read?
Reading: **12.75** V
